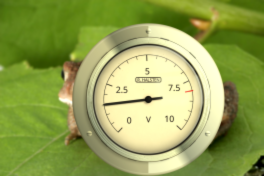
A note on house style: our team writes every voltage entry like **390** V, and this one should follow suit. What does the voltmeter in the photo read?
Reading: **1.5** V
